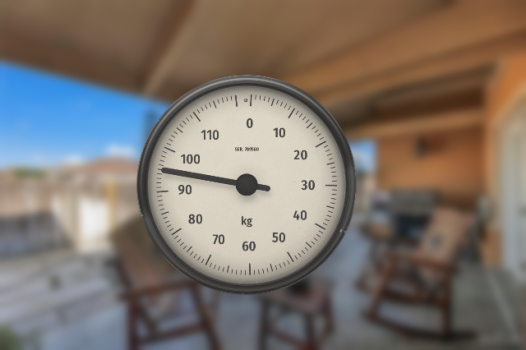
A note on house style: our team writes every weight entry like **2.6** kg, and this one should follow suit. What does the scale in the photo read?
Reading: **95** kg
